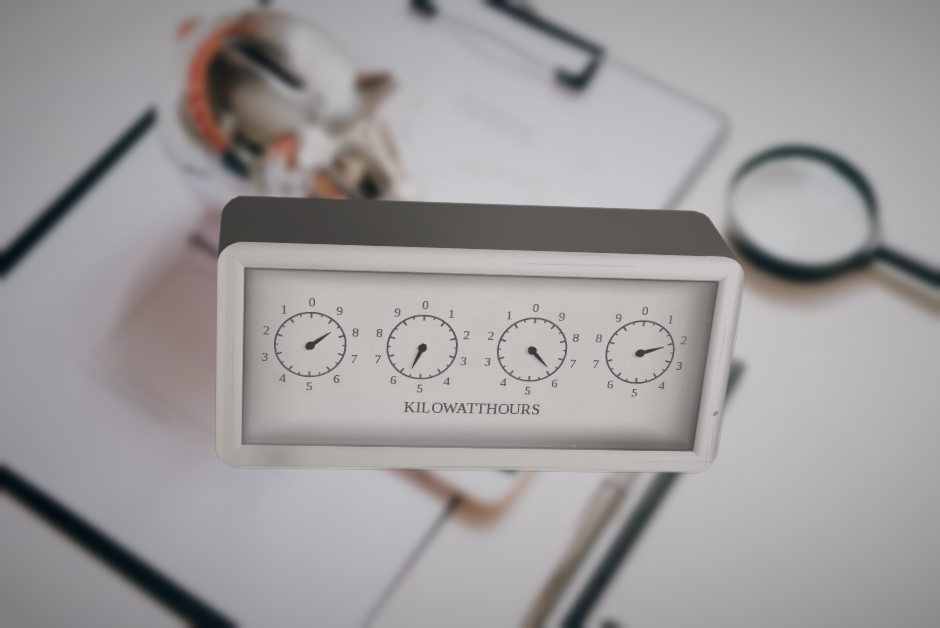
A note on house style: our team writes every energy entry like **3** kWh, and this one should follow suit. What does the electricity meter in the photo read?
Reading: **8562** kWh
